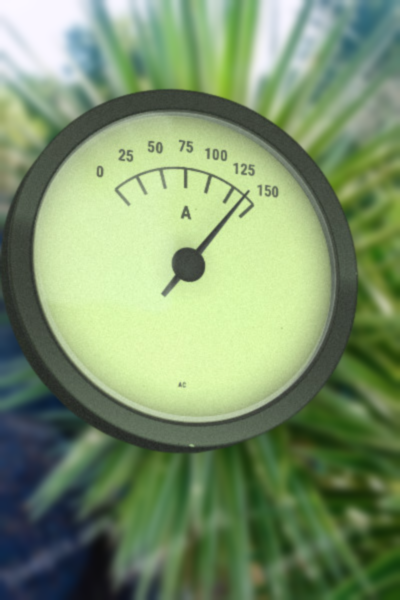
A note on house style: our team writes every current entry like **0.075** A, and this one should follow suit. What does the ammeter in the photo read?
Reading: **137.5** A
